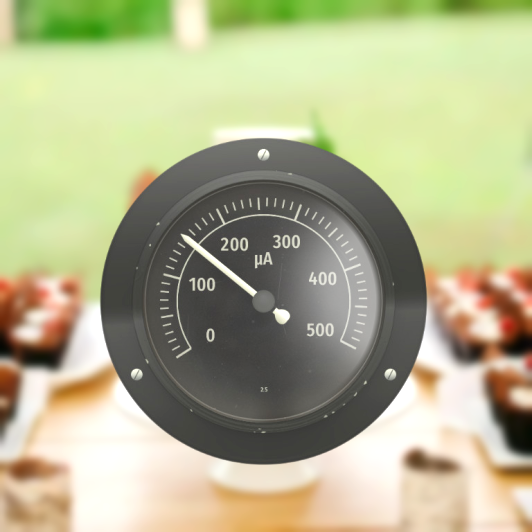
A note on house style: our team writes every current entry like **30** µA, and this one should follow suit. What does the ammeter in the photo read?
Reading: **150** µA
